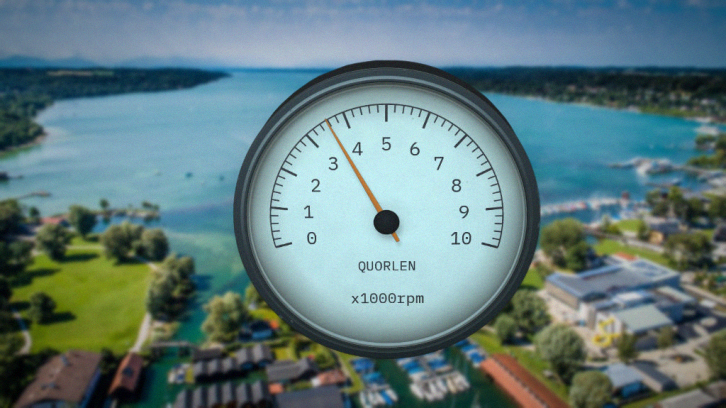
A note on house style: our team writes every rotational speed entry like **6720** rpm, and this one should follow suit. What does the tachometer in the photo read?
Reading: **3600** rpm
